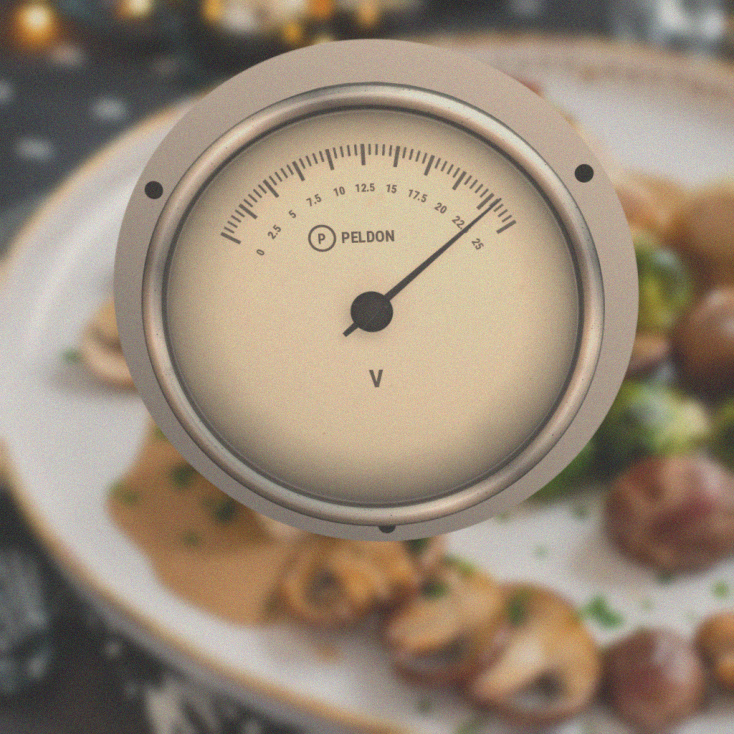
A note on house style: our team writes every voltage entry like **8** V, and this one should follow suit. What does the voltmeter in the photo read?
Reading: **23** V
